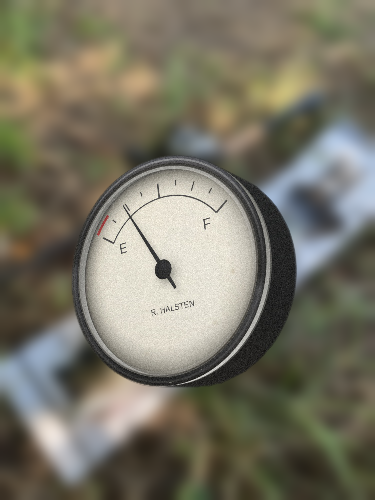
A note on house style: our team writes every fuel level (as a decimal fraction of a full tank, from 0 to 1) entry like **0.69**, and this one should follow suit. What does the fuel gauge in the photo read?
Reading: **0.25**
